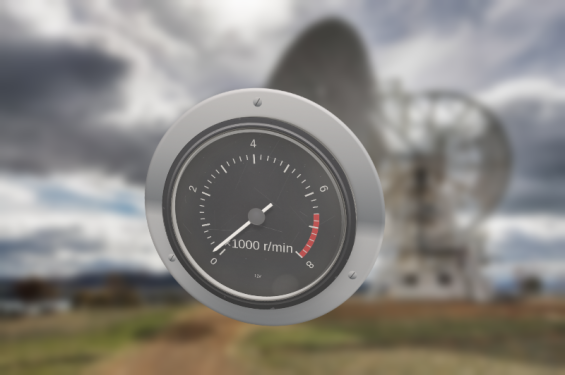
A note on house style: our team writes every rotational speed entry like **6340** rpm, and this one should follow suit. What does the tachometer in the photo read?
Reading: **200** rpm
